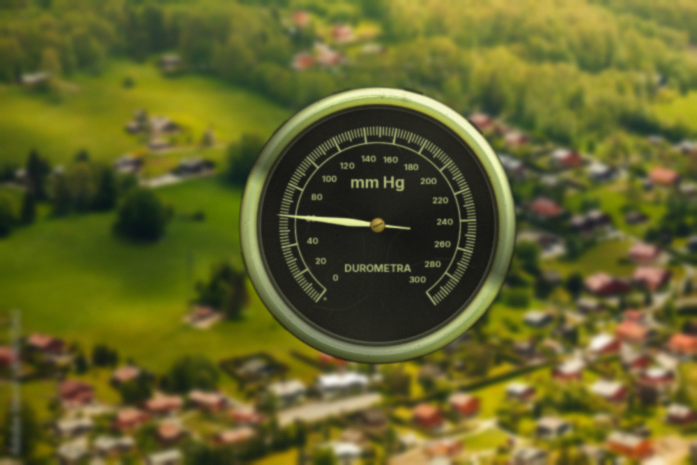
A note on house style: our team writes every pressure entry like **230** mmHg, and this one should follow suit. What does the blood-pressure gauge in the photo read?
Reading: **60** mmHg
